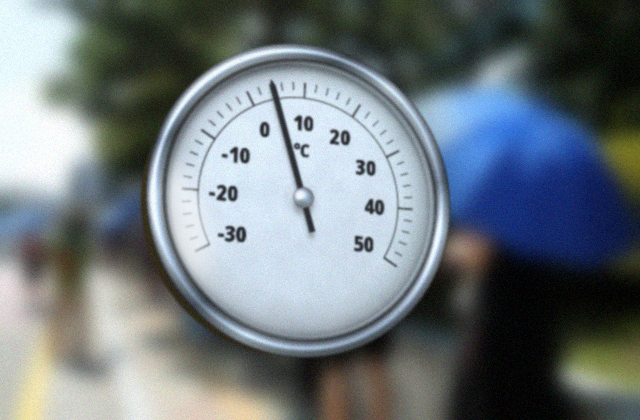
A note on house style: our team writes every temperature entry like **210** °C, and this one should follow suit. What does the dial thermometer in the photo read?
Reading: **4** °C
